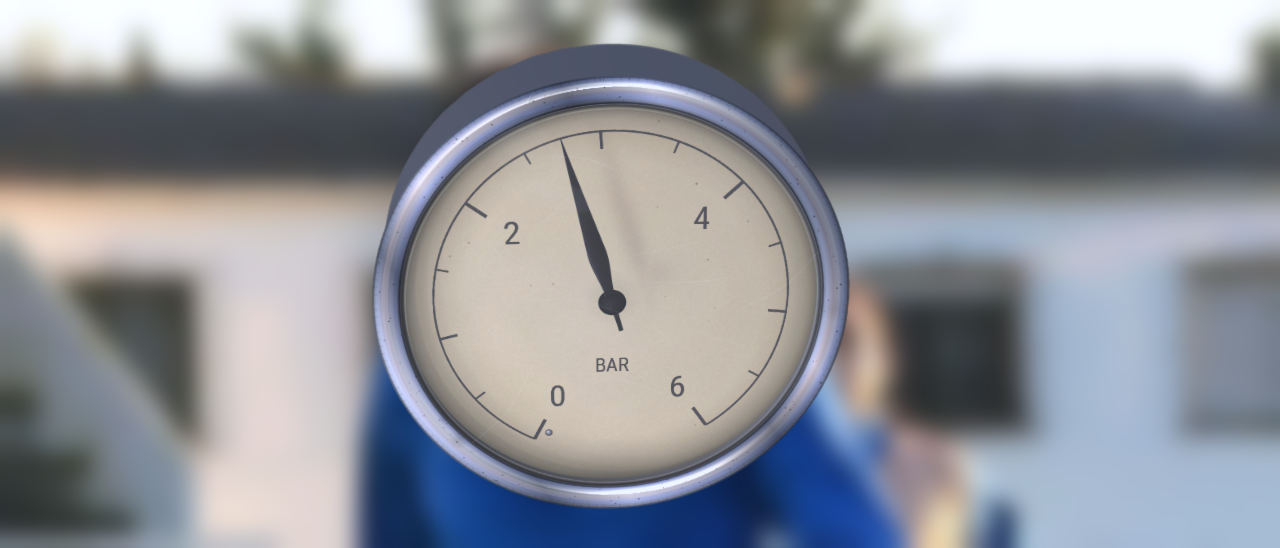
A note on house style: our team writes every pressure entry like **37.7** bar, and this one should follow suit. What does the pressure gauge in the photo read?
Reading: **2.75** bar
